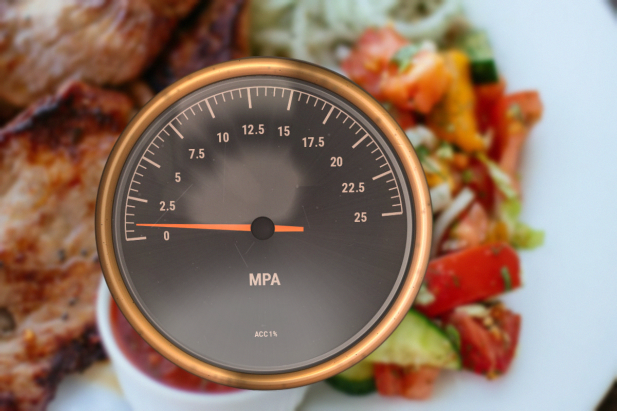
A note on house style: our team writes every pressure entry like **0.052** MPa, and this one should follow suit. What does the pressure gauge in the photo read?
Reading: **1** MPa
